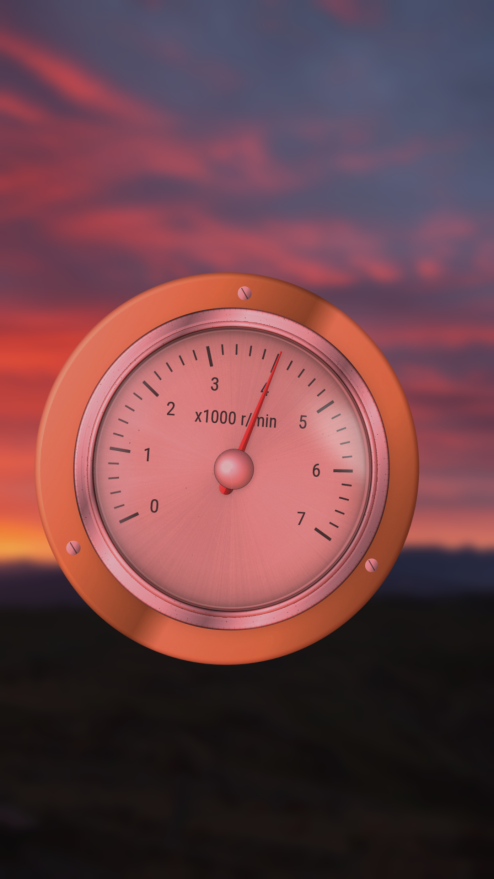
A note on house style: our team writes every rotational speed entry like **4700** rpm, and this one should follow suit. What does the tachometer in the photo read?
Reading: **4000** rpm
